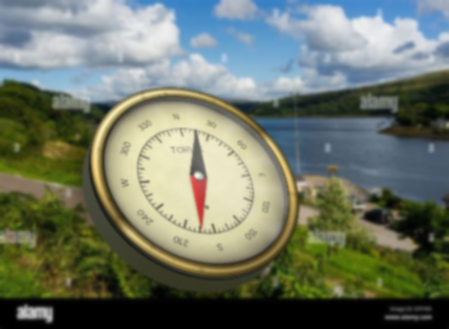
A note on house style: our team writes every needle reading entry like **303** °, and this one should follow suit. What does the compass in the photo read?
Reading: **195** °
